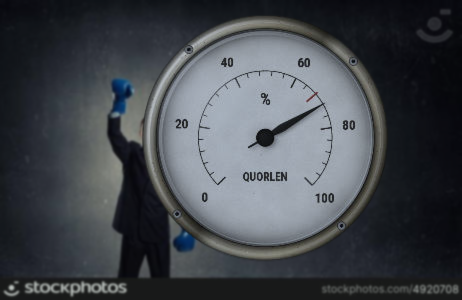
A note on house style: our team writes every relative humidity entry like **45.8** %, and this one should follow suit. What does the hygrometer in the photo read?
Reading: **72** %
